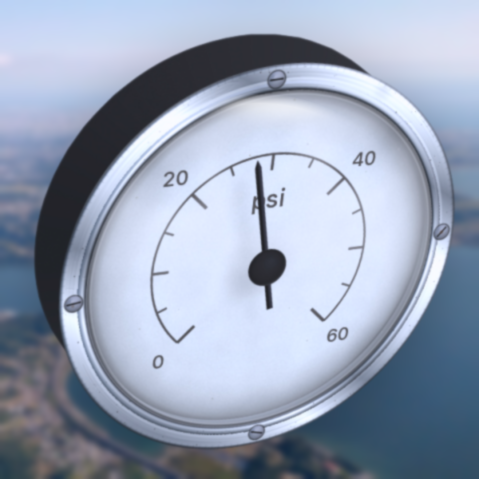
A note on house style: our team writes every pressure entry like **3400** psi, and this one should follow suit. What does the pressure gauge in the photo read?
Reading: **27.5** psi
